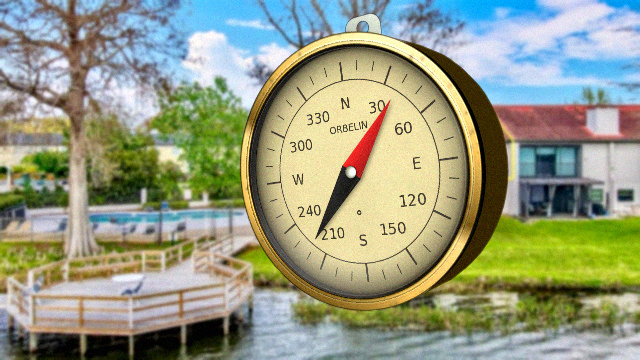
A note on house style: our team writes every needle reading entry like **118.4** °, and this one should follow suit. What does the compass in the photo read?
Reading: **40** °
